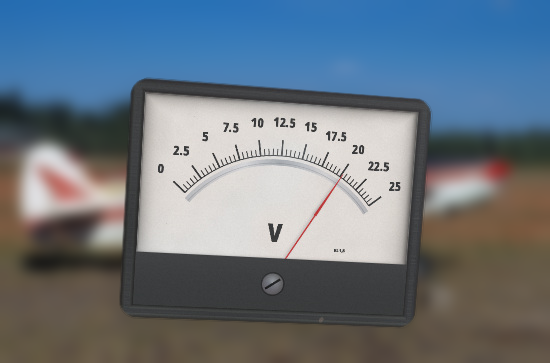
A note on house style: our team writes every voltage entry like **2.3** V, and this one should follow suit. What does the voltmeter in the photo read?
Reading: **20** V
